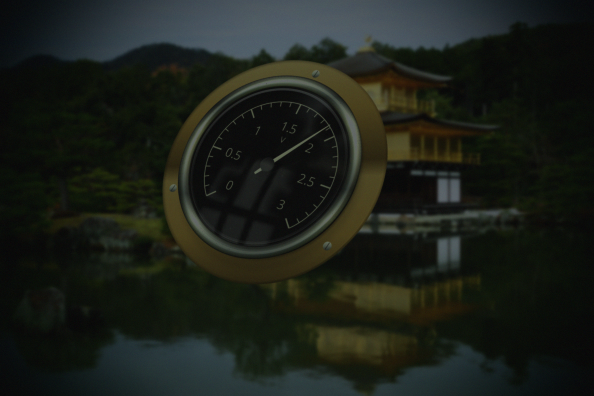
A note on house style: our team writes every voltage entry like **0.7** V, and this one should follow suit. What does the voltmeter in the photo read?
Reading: **1.9** V
